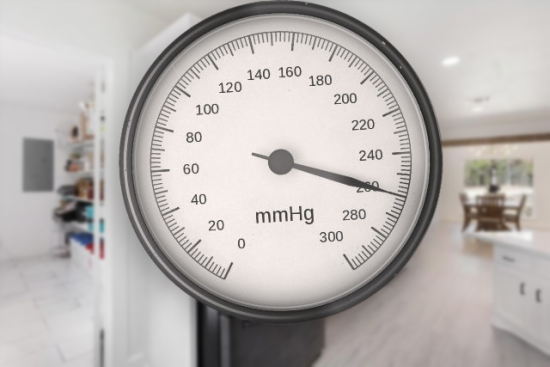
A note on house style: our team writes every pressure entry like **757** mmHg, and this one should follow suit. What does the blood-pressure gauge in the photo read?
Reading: **260** mmHg
